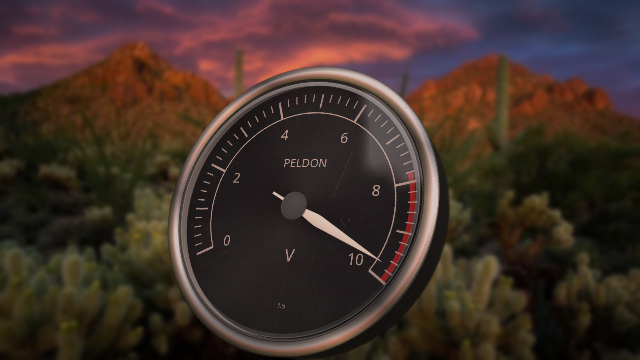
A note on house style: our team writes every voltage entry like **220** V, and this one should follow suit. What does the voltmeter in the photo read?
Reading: **9.7** V
